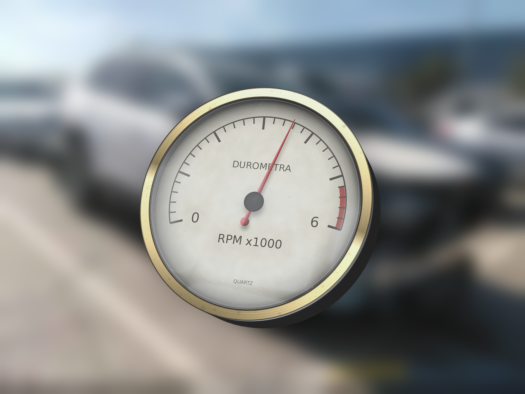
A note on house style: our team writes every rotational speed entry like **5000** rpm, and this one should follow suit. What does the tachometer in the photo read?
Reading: **3600** rpm
